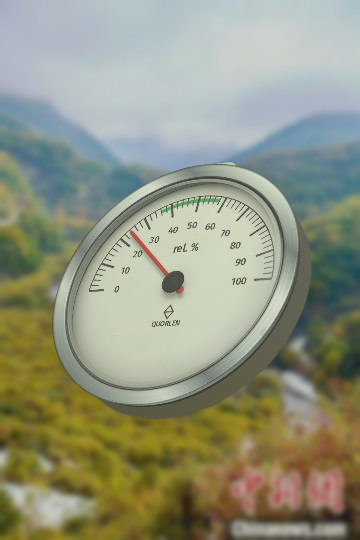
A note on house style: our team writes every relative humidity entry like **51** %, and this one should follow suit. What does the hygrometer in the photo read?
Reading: **24** %
